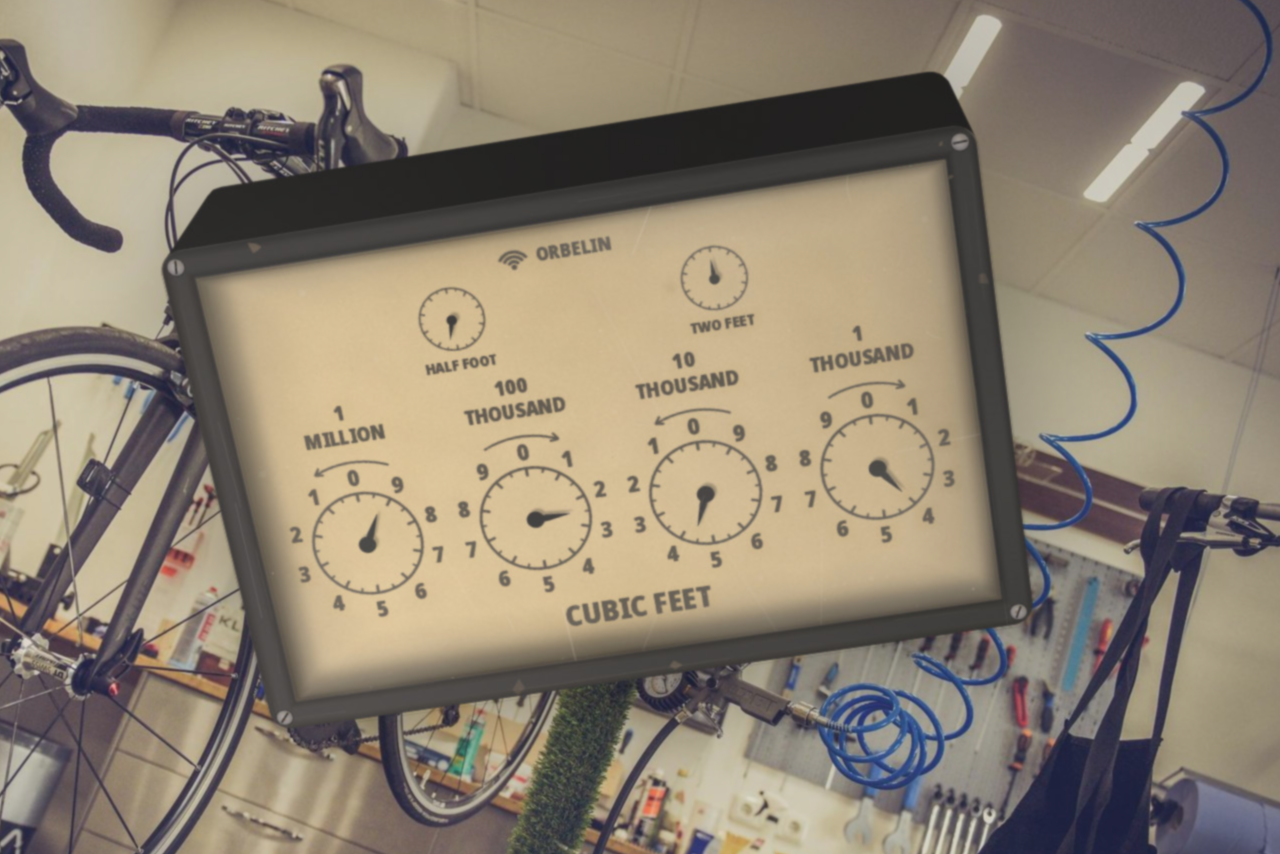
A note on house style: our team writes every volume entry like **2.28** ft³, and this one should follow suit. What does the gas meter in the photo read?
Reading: **924400** ft³
